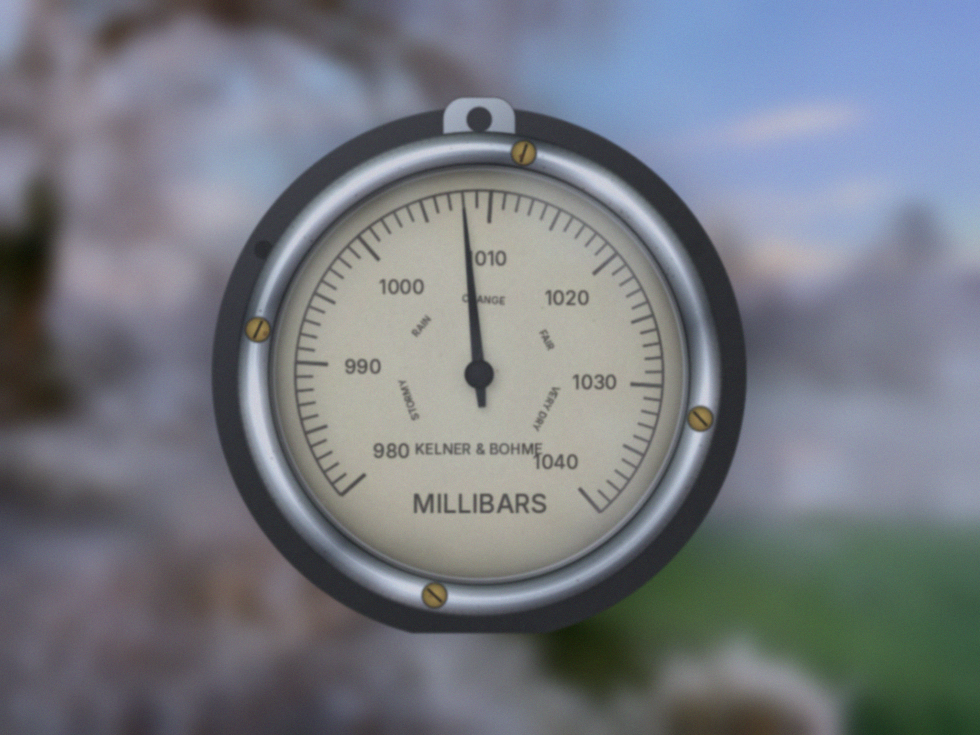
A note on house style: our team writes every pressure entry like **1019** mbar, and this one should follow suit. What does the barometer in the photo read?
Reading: **1008** mbar
